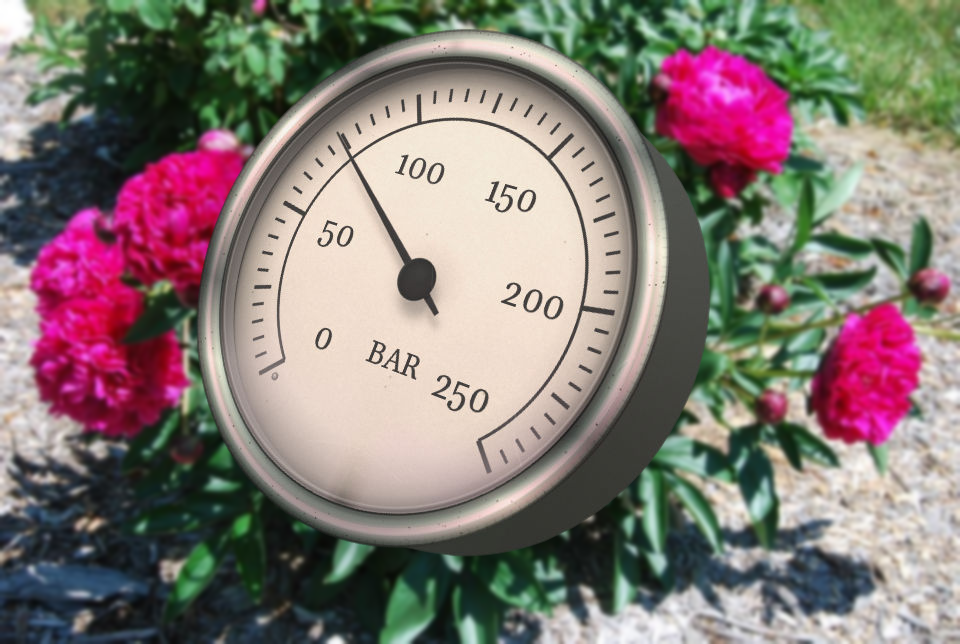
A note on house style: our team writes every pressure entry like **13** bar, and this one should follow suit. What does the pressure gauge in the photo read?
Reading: **75** bar
